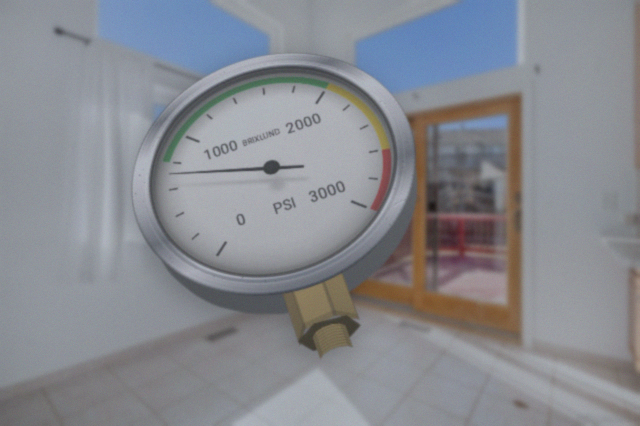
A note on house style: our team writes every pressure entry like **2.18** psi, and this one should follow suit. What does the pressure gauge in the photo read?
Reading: **700** psi
